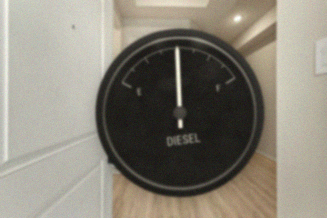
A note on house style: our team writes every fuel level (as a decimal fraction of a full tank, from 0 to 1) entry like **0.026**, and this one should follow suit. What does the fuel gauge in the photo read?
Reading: **0.5**
